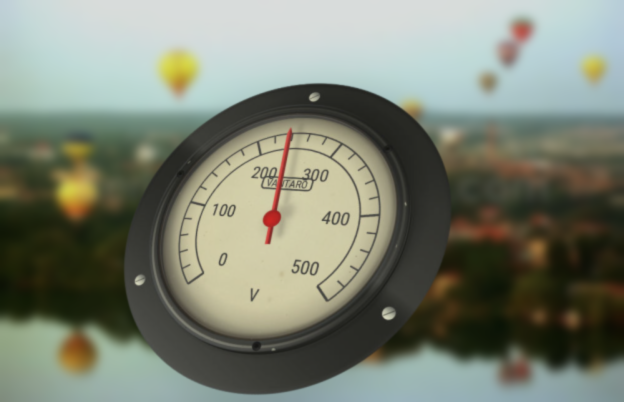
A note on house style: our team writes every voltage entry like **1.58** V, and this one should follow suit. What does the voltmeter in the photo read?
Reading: **240** V
